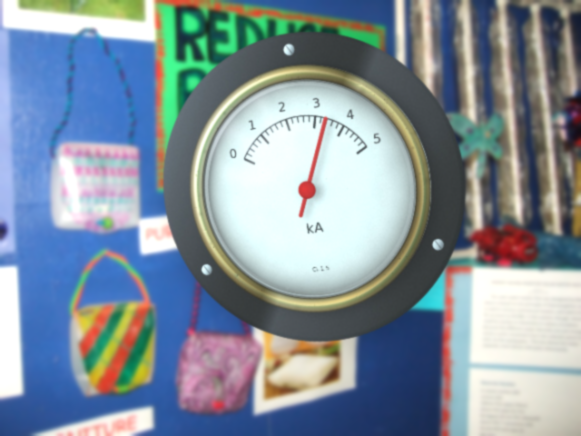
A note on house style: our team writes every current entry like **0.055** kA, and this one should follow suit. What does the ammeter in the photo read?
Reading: **3.4** kA
